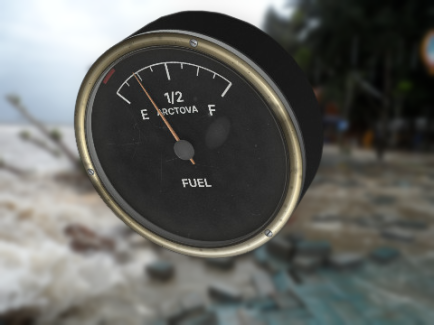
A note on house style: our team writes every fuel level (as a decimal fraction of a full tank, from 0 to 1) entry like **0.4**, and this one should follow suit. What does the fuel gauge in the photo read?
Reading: **0.25**
